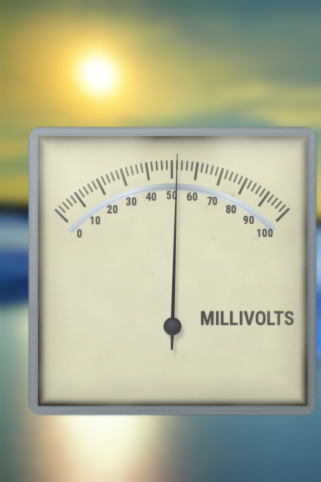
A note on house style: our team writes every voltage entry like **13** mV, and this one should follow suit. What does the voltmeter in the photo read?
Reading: **52** mV
